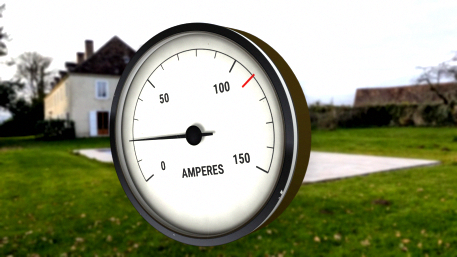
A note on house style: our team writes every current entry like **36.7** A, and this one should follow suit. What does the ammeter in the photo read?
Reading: **20** A
